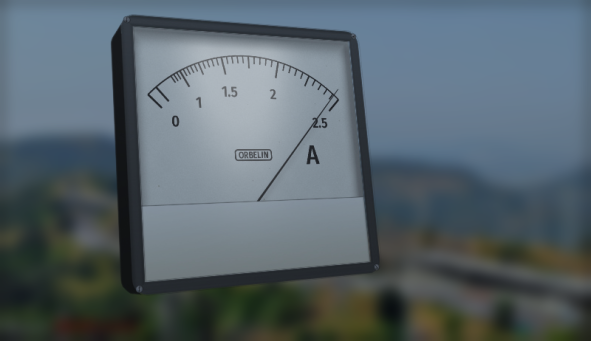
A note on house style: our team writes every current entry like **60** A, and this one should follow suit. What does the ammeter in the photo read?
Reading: **2.45** A
